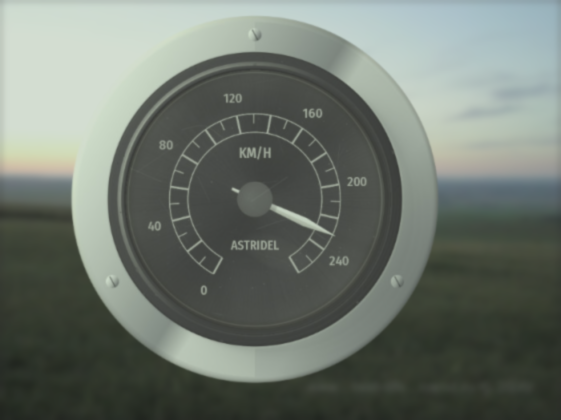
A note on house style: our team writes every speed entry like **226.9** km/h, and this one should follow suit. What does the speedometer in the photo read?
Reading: **230** km/h
